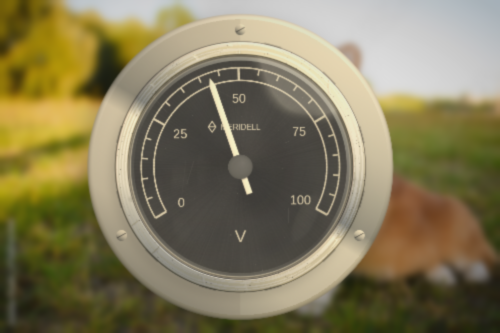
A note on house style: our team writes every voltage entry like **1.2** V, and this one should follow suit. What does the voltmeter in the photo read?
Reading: **42.5** V
